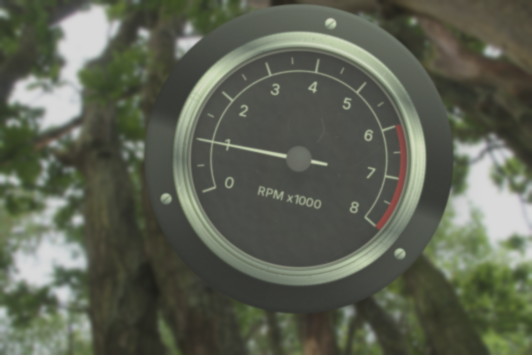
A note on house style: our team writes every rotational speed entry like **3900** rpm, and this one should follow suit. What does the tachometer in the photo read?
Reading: **1000** rpm
